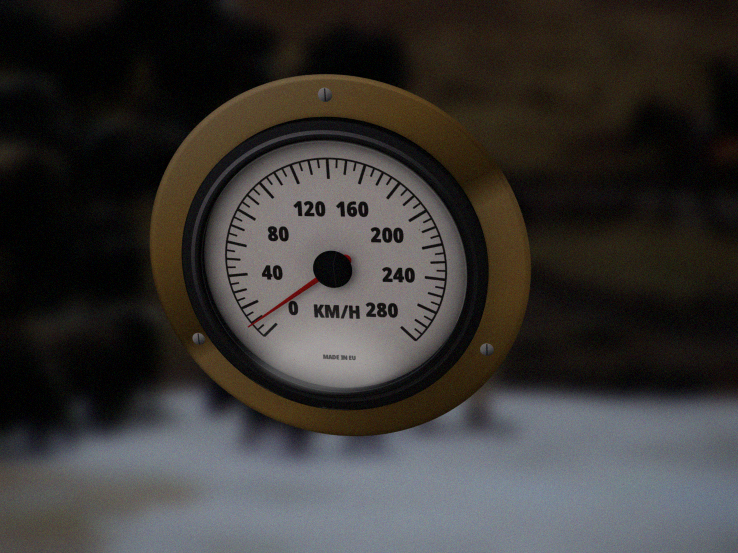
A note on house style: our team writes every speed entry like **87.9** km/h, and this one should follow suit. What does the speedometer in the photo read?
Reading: **10** km/h
